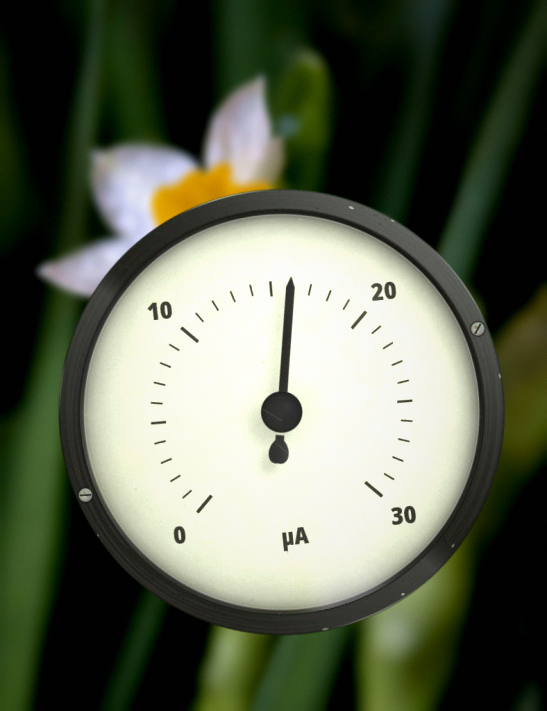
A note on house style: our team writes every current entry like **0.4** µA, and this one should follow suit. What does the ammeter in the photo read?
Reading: **16** µA
